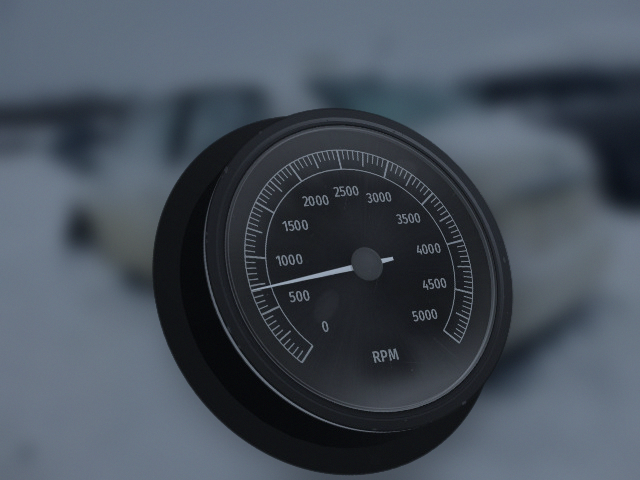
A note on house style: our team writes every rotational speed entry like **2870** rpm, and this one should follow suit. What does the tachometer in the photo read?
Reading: **700** rpm
